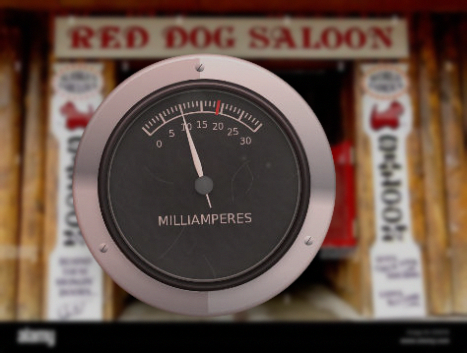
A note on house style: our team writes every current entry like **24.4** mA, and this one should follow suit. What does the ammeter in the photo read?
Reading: **10** mA
